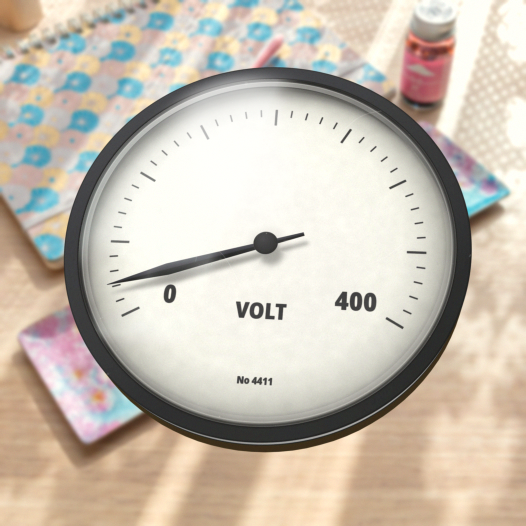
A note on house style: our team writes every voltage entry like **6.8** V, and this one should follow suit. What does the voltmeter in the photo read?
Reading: **20** V
